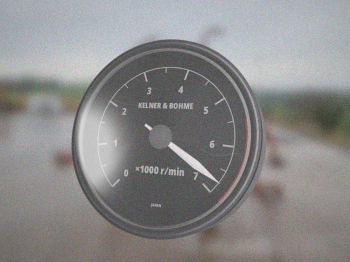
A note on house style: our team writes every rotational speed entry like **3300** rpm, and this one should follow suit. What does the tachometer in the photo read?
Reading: **6750** rpm
